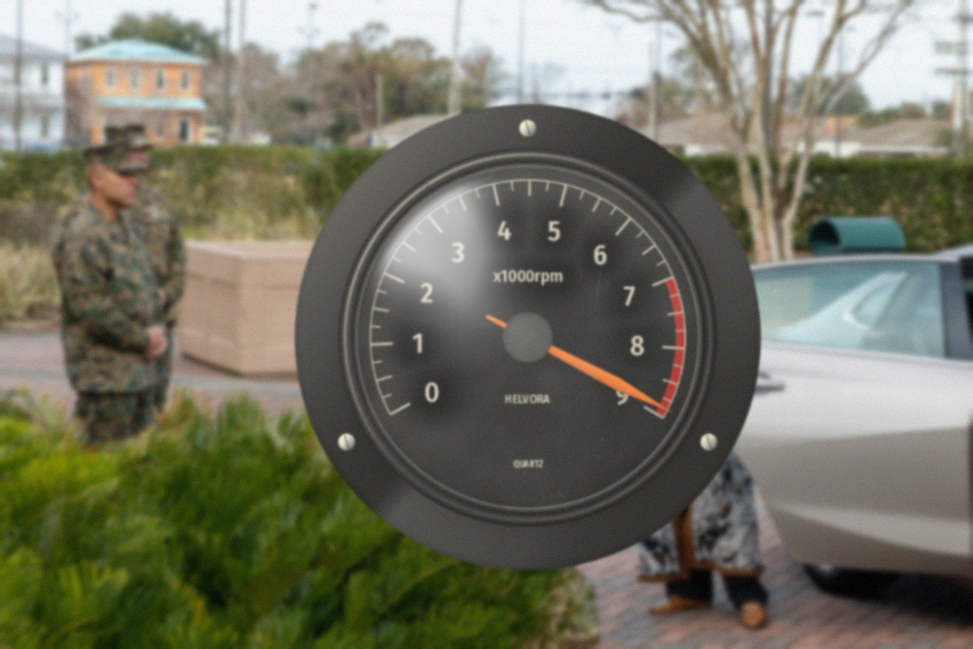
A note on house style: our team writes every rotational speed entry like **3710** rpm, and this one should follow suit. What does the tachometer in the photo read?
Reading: **8875** rpm
